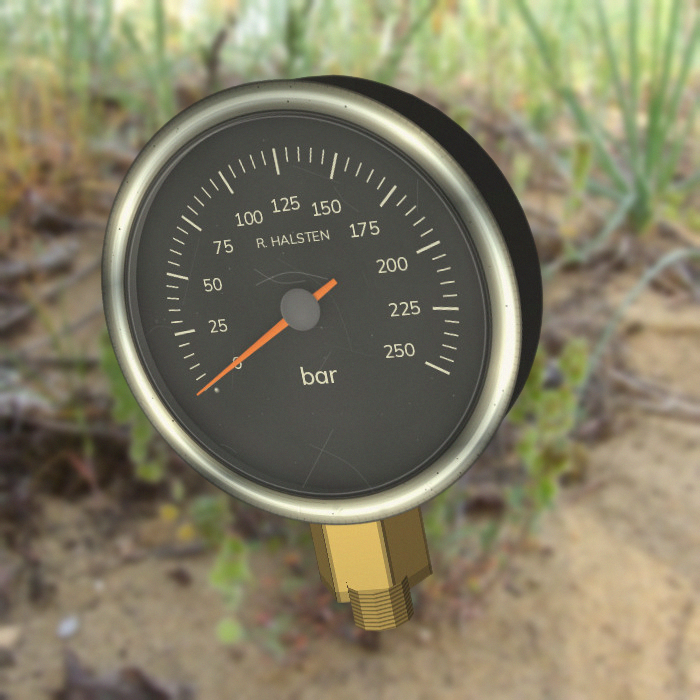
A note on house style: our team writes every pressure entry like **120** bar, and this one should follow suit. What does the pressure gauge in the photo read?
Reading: **0** bar
